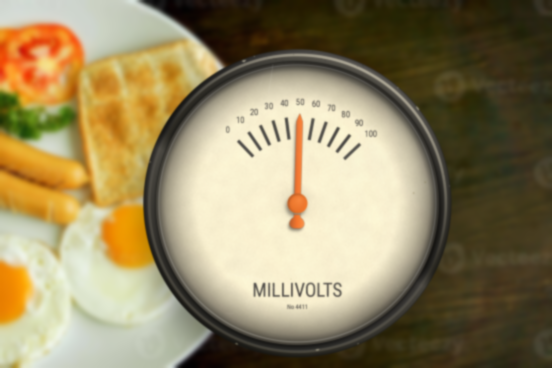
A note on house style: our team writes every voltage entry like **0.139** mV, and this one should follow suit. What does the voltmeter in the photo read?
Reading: **50** mV
